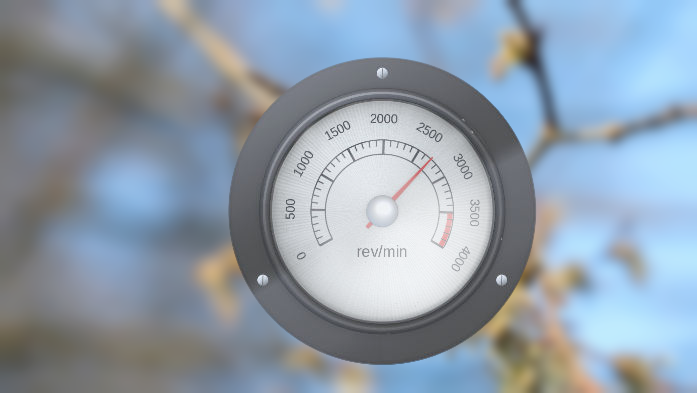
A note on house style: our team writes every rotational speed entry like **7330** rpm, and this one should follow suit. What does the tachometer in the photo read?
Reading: **2700** rpm
